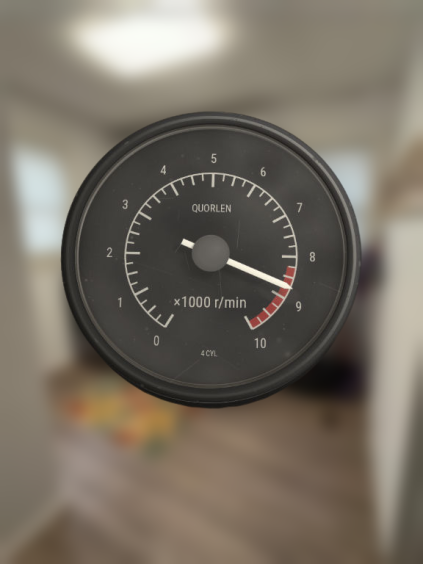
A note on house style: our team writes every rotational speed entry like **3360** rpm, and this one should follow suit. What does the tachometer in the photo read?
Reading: **8750** rpm
